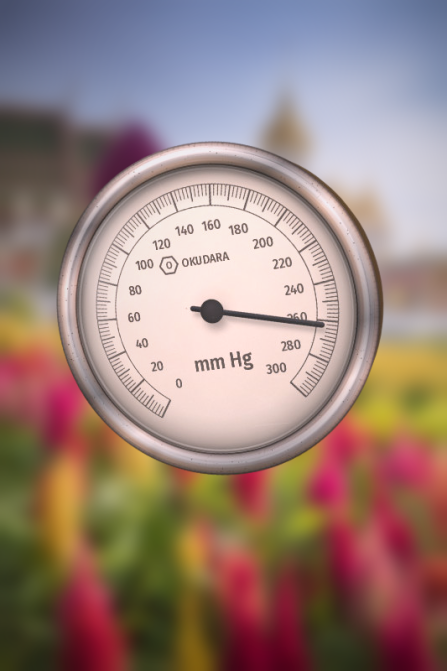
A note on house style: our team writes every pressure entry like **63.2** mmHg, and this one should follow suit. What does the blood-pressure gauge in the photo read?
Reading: **262** mmHg
